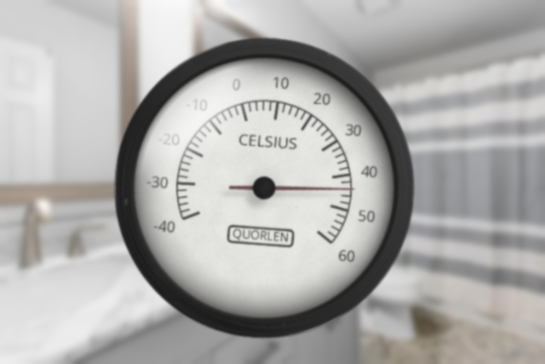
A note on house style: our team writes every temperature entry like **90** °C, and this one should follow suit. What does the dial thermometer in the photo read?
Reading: **44** °C
